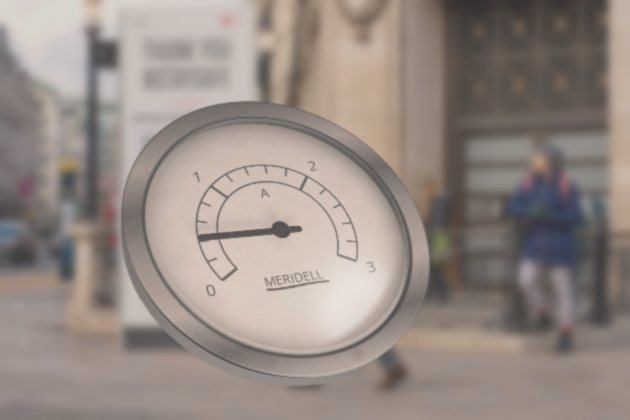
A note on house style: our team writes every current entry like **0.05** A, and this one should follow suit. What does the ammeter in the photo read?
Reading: **0.4** A
